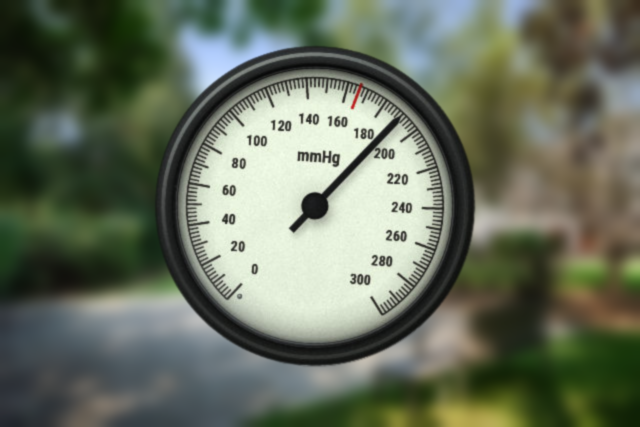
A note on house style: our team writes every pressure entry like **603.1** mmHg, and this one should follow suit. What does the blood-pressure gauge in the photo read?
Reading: **190** mmHg
